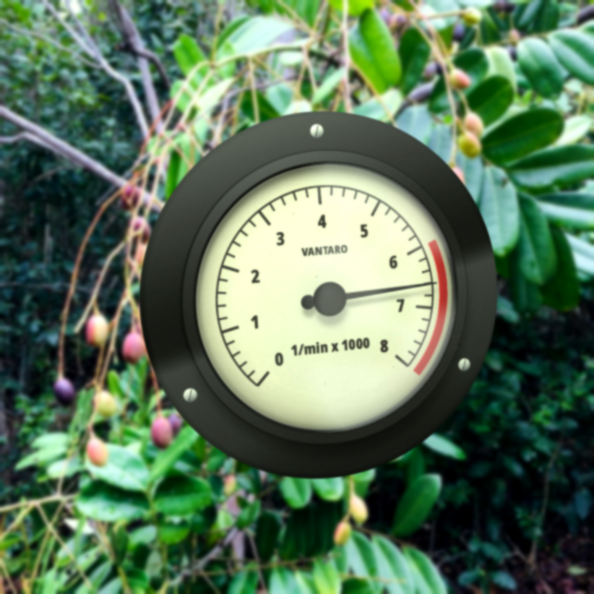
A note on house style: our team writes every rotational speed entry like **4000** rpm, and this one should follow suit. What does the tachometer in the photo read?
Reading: **6600** rpm
